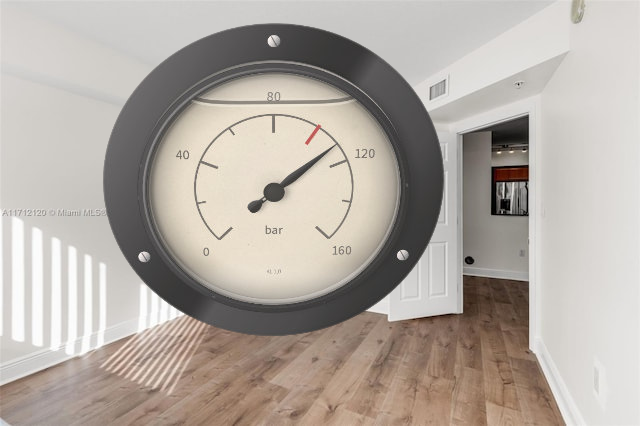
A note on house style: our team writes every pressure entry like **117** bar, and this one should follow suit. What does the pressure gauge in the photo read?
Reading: **110** bar
